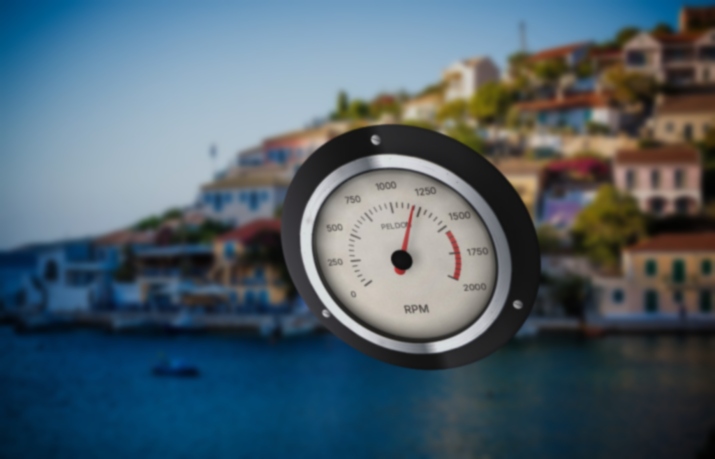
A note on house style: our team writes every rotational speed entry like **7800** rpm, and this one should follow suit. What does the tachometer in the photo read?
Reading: **1200** rpm
